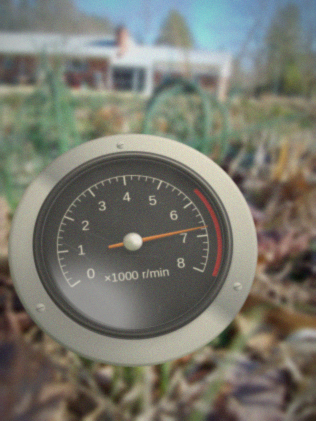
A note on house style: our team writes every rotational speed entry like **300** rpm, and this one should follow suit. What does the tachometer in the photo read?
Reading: **6800** rpm
